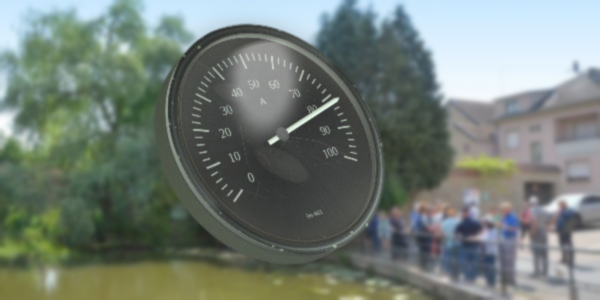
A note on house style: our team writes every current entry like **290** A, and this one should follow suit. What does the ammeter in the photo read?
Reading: **82** A
